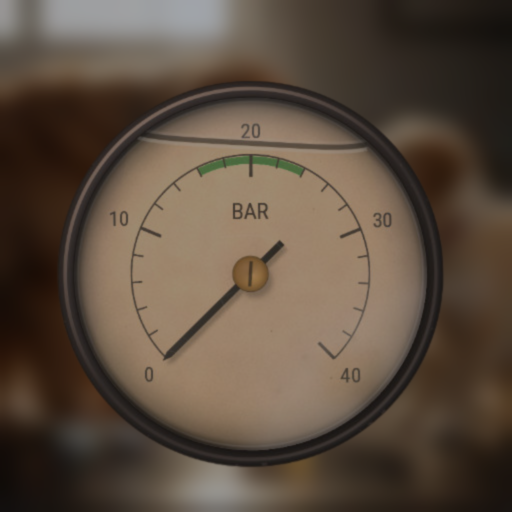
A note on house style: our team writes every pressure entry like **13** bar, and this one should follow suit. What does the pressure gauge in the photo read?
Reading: **0** bar
